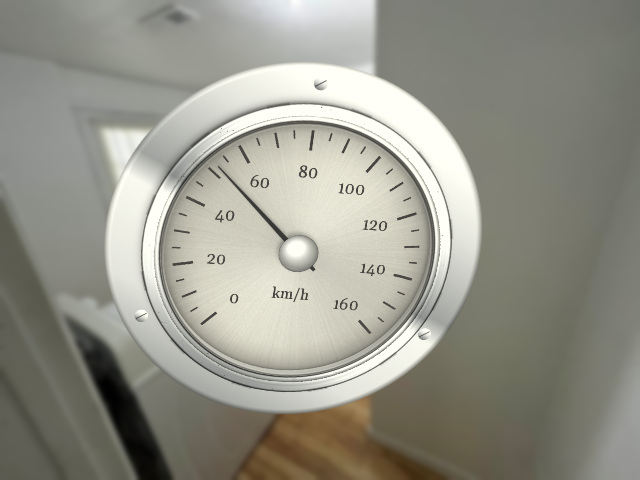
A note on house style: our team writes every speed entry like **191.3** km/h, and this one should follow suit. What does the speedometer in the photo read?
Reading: **52.5** km/h
